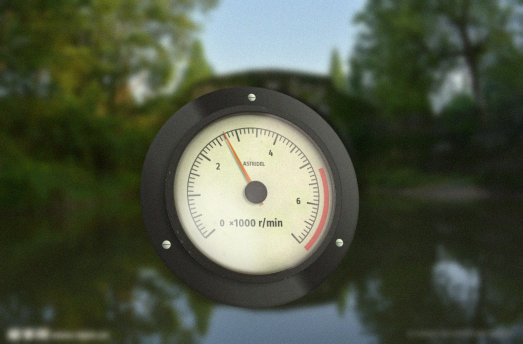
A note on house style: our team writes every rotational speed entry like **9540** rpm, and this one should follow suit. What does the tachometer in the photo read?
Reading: **2700** rpm
